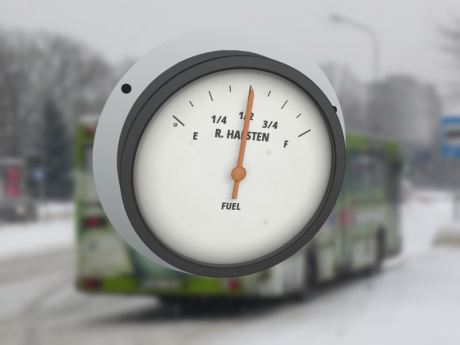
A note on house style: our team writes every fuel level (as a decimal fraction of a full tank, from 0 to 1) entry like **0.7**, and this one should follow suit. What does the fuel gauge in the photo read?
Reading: **0.5**
